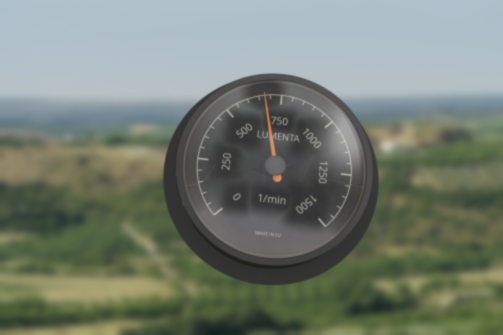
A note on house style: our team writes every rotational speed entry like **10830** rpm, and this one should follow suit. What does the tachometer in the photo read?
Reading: **675** rpm
